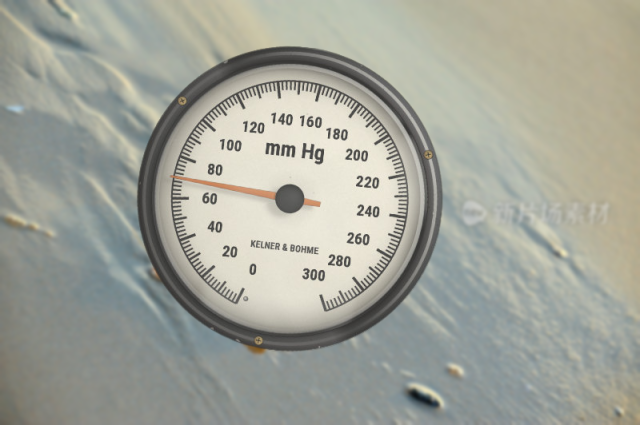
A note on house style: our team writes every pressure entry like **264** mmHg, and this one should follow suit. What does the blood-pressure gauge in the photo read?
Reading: **70** mmHg
